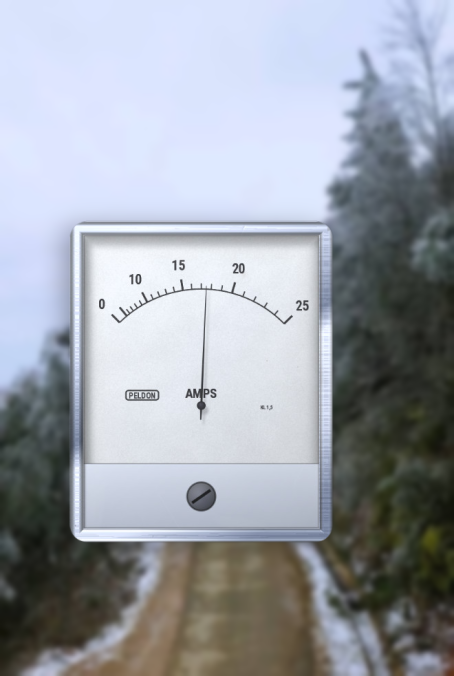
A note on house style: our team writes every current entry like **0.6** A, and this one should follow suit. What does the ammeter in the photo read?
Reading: **17.5** A
